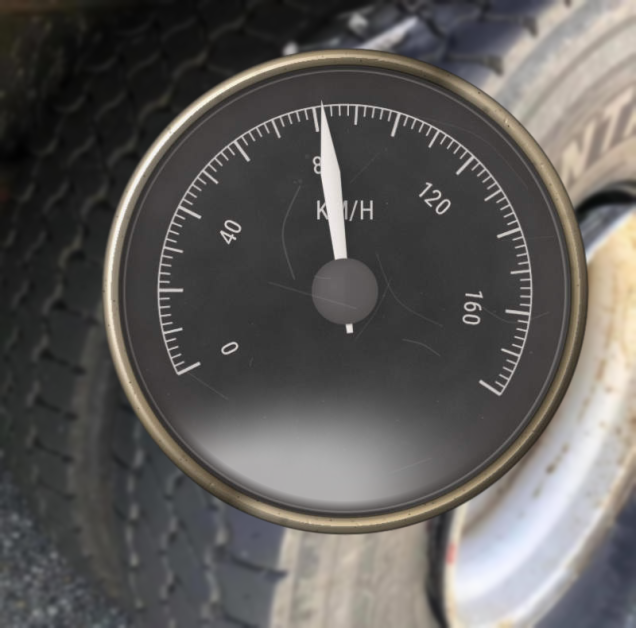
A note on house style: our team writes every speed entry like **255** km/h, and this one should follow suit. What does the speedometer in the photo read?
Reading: **82** km/h
